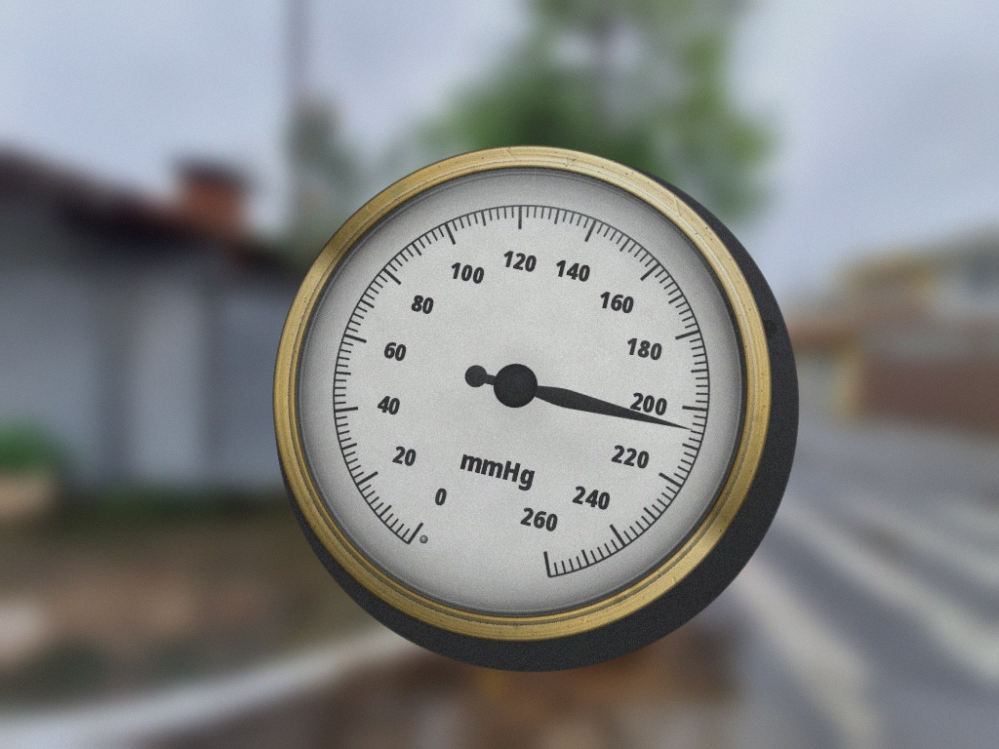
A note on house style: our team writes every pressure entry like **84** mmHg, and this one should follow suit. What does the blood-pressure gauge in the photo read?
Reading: **206** mmHg
